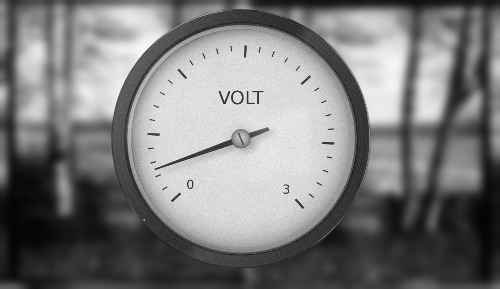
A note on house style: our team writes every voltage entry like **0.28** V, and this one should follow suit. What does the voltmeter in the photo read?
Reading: **0.25** V
